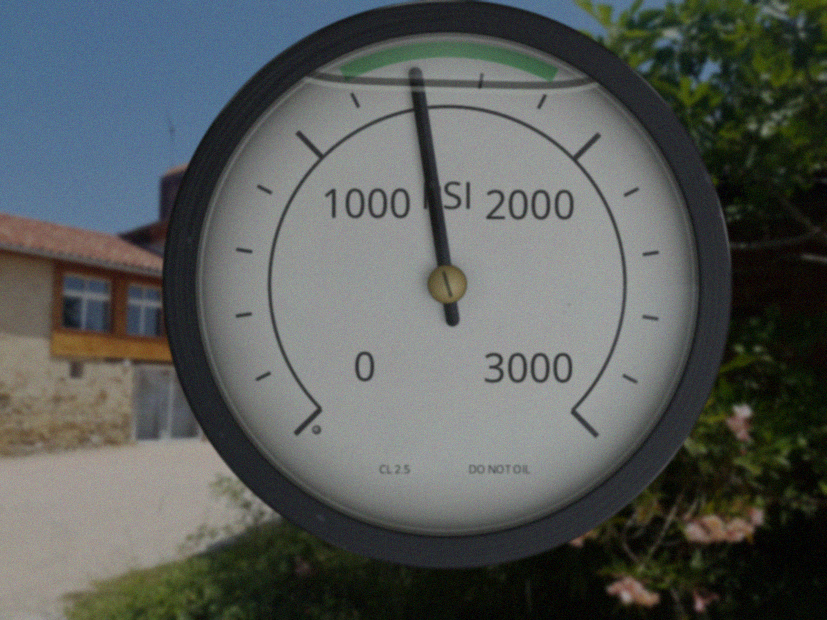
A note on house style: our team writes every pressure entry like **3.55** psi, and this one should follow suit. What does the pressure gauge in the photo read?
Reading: **1400** psi
